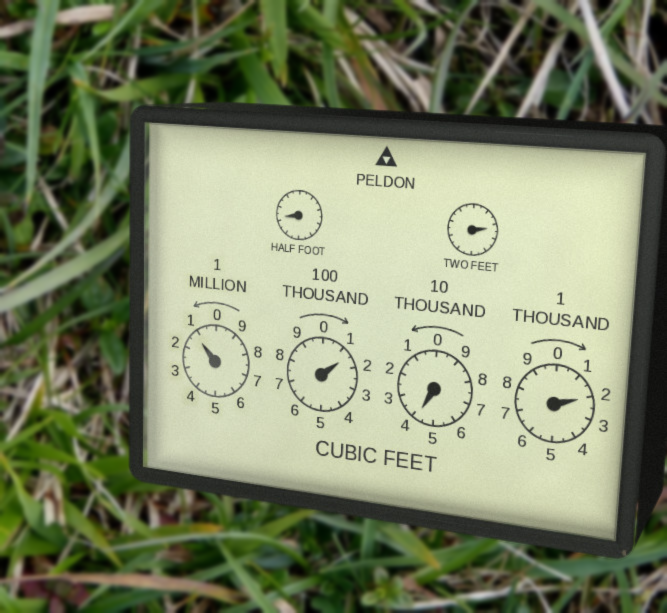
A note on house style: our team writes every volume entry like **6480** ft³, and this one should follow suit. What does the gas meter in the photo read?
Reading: **114200** ft³
